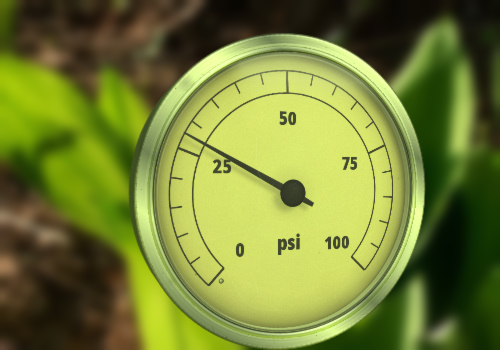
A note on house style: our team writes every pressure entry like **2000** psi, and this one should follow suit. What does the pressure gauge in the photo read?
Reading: **27.5** psi
